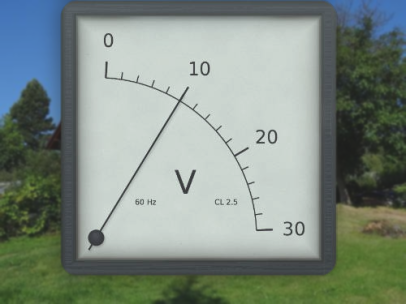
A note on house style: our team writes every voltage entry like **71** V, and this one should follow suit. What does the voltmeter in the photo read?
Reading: **10** V
